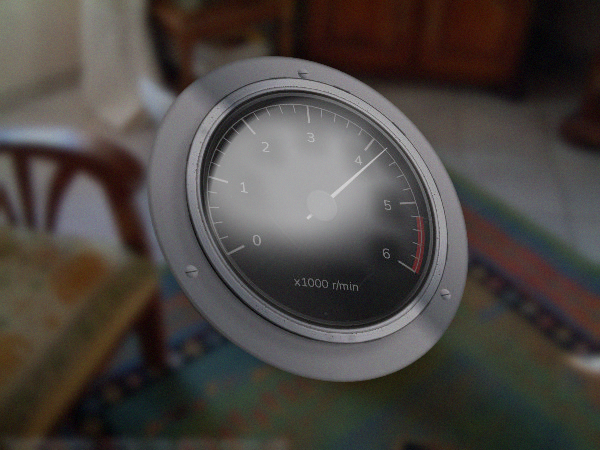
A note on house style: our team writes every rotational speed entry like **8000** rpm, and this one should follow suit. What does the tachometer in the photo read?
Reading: **4200** rpm
